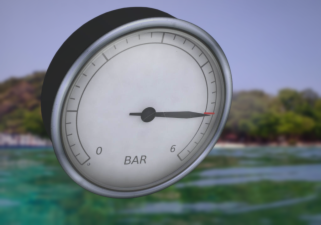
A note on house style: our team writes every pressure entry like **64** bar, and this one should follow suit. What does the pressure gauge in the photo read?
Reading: **5** bar
